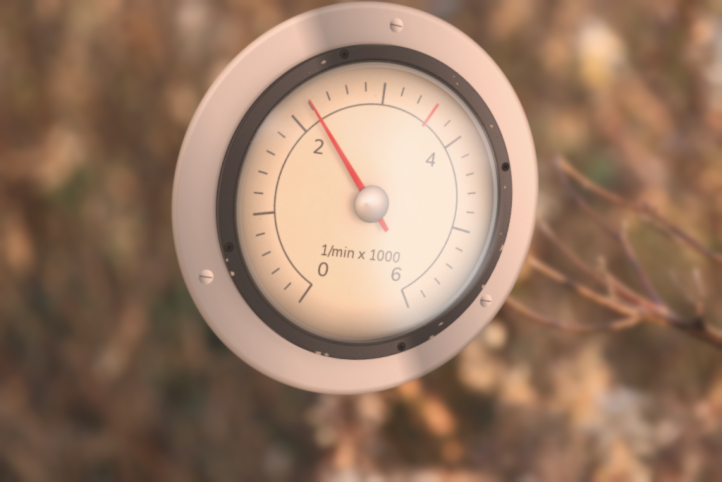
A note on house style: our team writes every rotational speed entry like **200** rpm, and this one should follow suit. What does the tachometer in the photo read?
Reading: **2200** rpm
